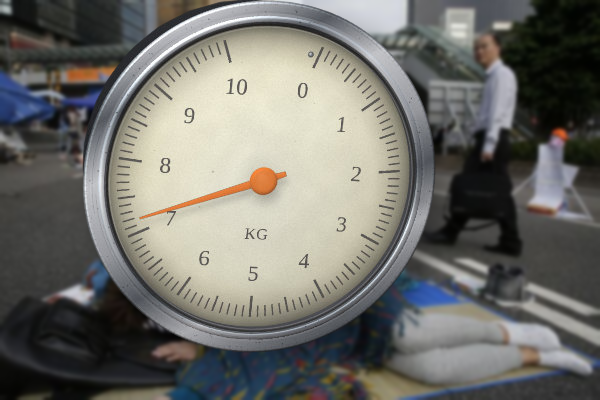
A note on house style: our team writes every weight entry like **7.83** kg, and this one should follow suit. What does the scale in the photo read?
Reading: **7.2** kg
